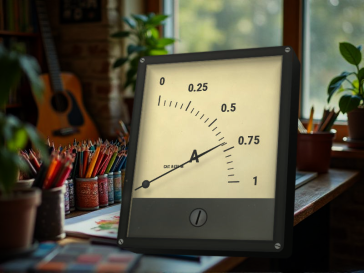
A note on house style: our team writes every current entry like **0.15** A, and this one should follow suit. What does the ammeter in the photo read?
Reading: **0.7** A
